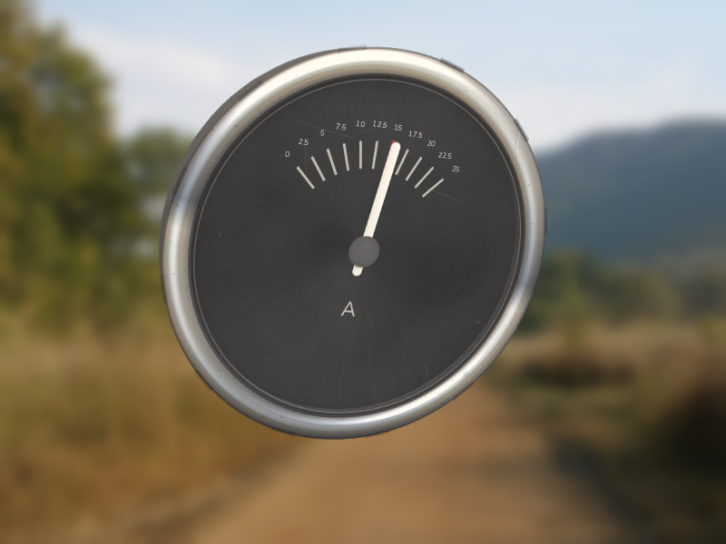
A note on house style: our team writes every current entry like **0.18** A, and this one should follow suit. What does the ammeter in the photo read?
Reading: **15** A
